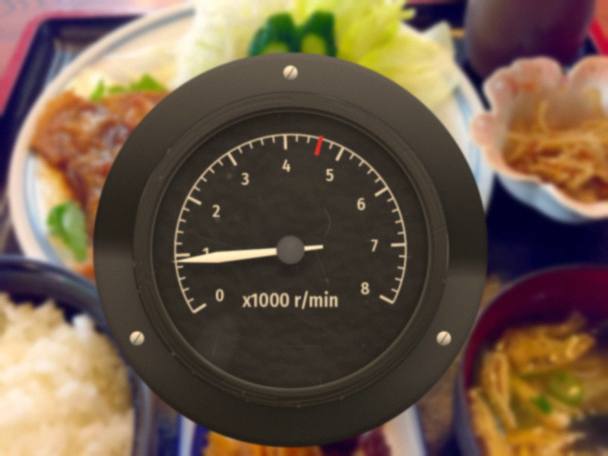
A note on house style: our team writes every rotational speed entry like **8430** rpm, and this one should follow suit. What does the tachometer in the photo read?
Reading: **900** rpm
